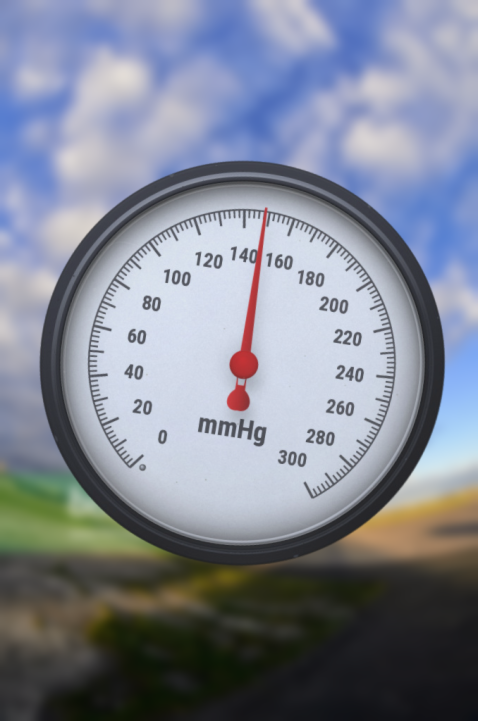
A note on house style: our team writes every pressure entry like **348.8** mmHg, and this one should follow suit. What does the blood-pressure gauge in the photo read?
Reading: **148** mmHg
